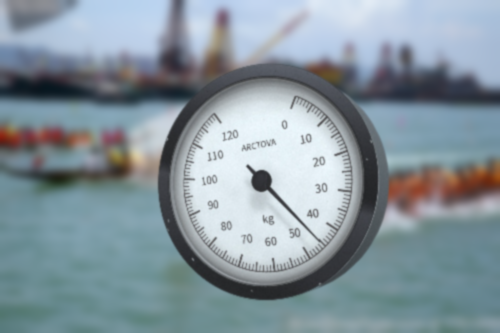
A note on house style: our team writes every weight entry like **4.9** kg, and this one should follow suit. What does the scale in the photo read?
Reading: **45** kg
